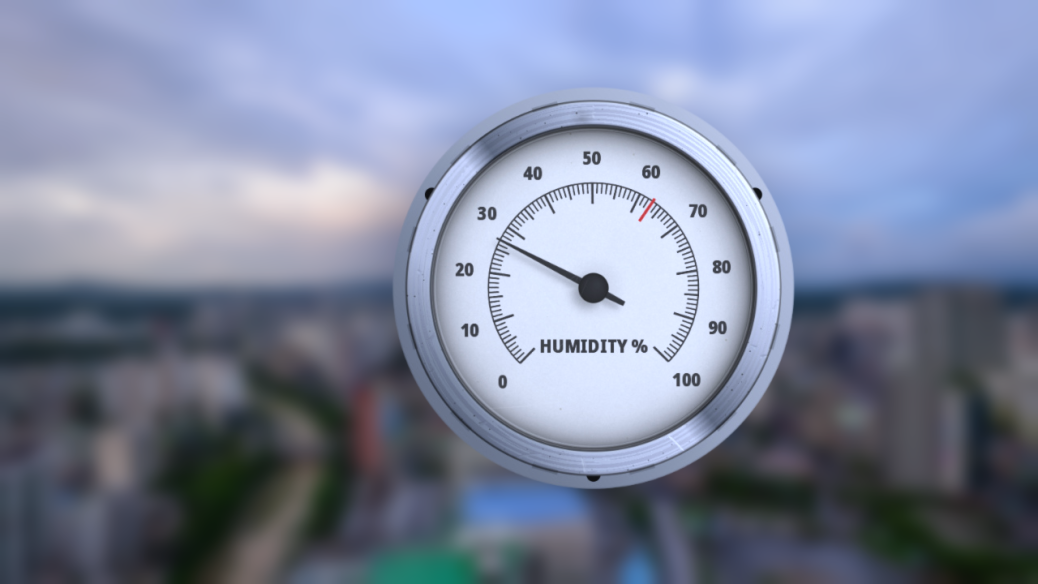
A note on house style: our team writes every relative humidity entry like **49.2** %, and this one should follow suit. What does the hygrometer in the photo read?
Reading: **27** %
